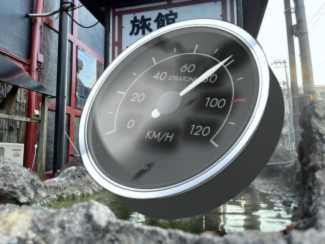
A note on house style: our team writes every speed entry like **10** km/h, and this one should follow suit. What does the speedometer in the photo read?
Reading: **80** km/h
